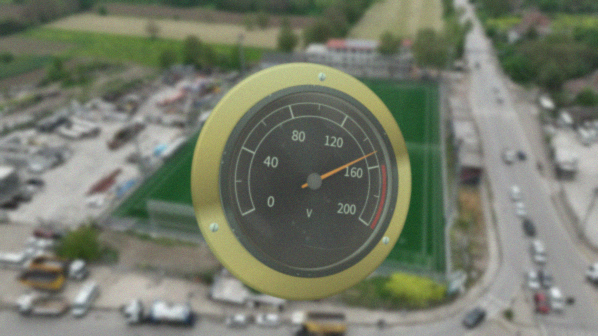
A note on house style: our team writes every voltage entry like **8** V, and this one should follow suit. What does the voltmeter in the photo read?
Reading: **150** V
